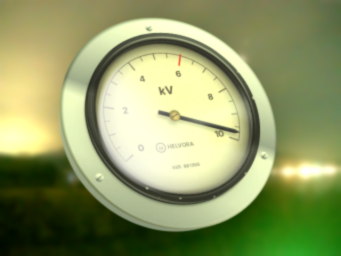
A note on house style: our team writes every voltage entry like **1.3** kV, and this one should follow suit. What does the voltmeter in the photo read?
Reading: **9.75** kV
